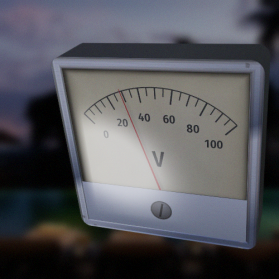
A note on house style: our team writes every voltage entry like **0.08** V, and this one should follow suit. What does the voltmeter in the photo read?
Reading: **30** V
